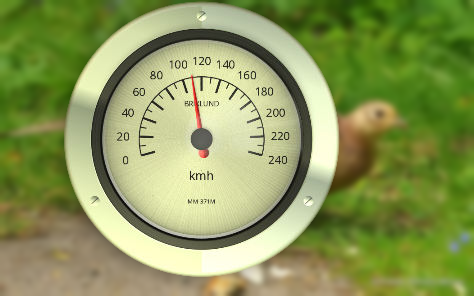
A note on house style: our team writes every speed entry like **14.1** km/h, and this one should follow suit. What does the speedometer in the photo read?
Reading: **110** km/h
